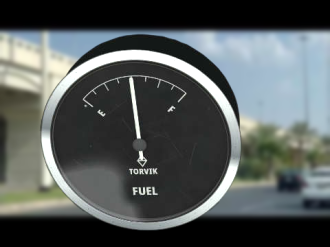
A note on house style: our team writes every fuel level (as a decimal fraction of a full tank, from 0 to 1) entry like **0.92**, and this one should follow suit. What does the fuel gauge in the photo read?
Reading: **0.5**
